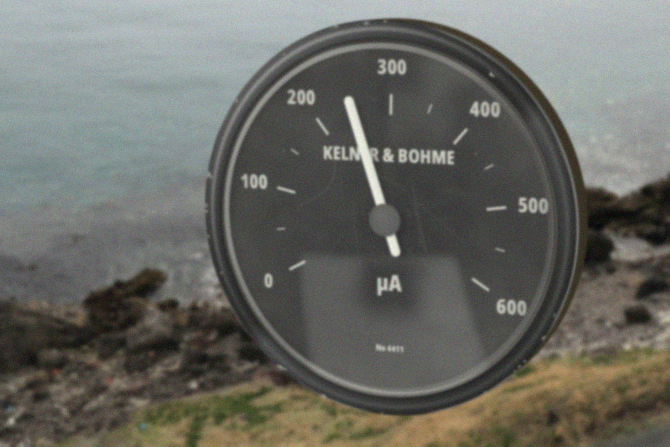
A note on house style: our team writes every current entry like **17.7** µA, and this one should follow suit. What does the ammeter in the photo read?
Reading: **250** µA
